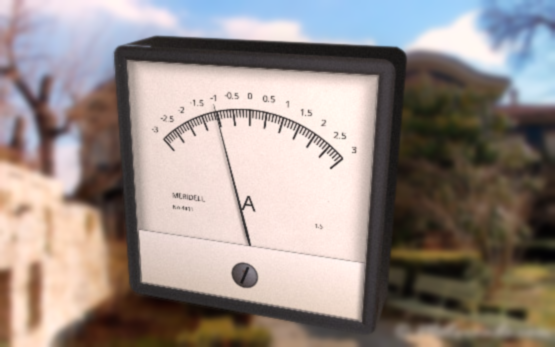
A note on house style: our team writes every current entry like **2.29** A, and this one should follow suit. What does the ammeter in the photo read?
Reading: **-1** A
